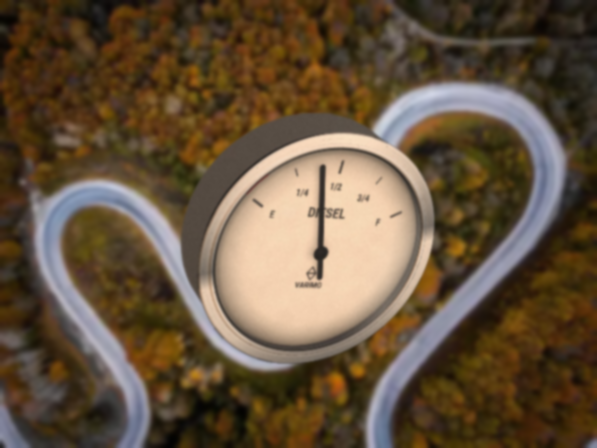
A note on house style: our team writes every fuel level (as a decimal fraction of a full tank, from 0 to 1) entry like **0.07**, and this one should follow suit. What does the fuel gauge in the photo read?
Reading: **0.375**
